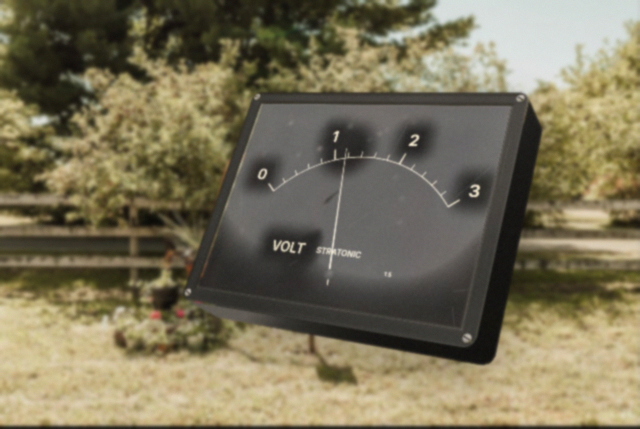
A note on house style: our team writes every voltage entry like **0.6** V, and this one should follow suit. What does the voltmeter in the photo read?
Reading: **1.2** V
